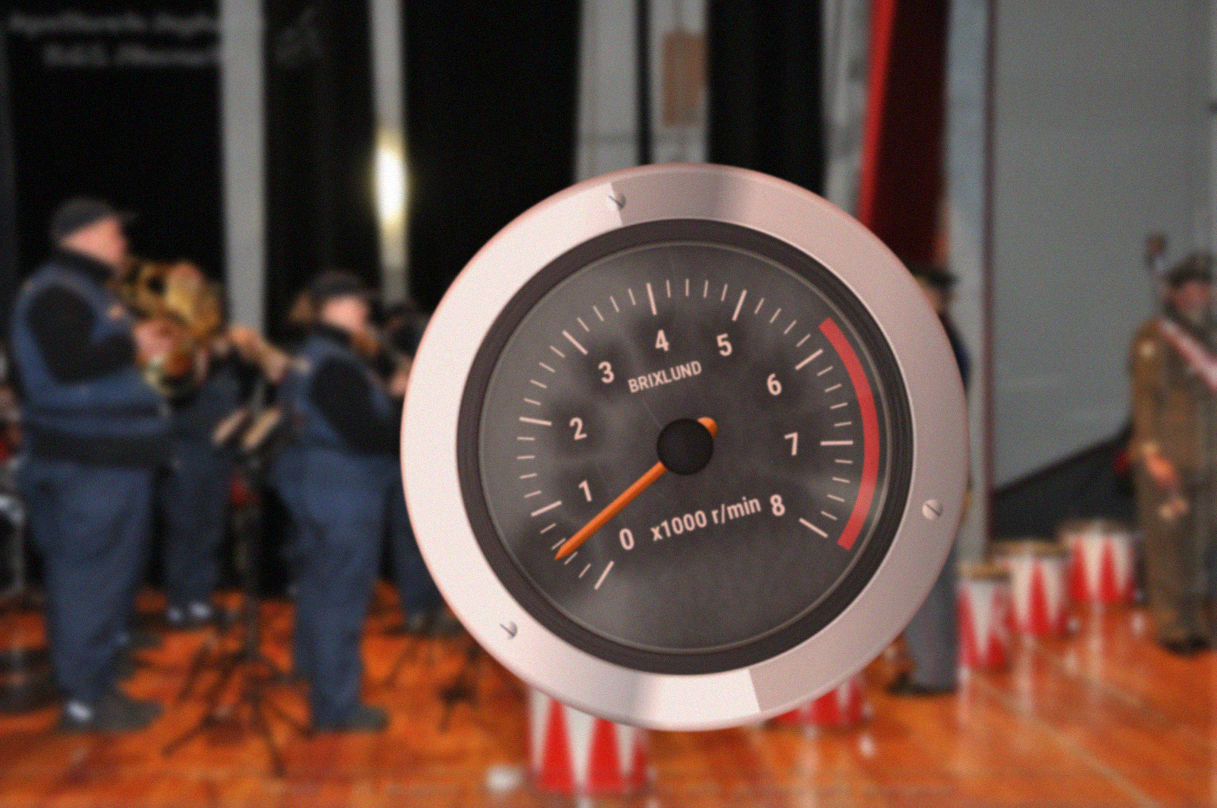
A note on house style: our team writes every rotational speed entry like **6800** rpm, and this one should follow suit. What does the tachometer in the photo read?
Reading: **500** rpm
